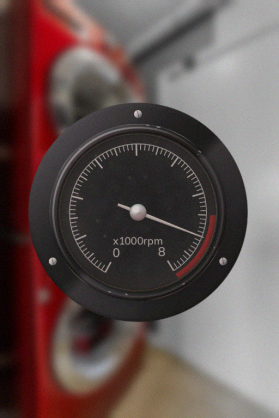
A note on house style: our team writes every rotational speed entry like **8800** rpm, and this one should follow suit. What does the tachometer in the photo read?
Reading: **7000** rpm
